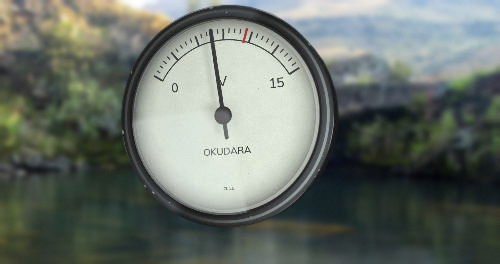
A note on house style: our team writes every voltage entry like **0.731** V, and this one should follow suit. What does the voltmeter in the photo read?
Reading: **6.5** V
